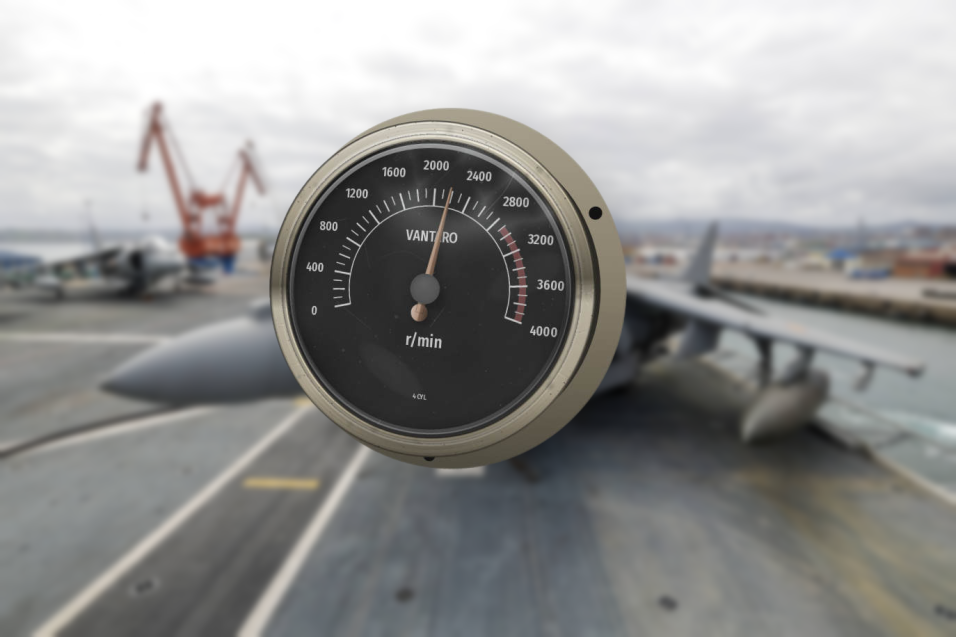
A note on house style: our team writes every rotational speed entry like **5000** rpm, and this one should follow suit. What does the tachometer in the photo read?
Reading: **2200** rpm
